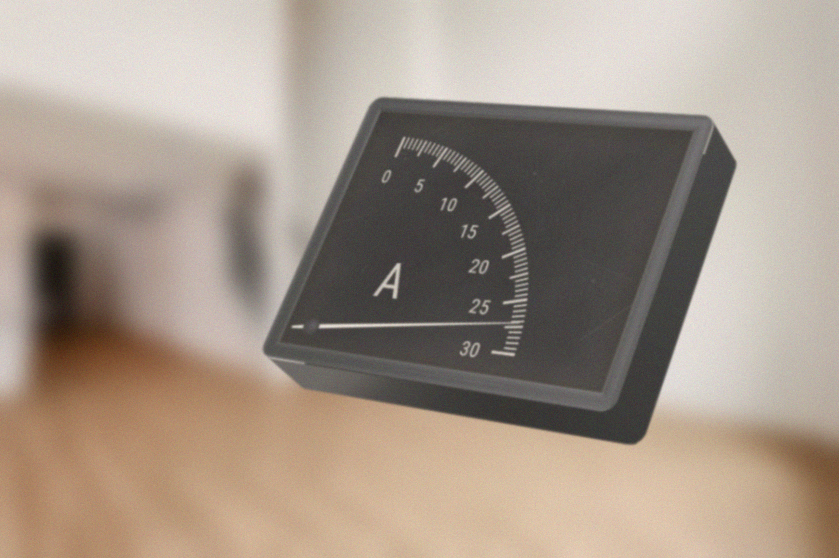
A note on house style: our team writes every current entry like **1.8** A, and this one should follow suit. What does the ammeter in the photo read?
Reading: **27.5** A
